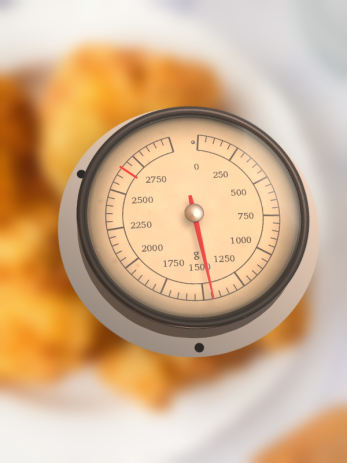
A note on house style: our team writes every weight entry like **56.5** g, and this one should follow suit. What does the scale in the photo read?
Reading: **1450** g
